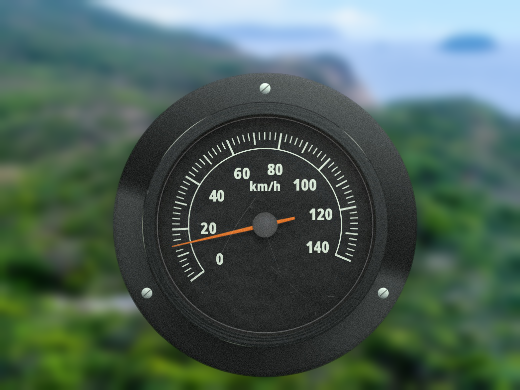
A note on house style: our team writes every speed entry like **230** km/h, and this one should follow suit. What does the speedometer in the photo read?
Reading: **14** km/h
